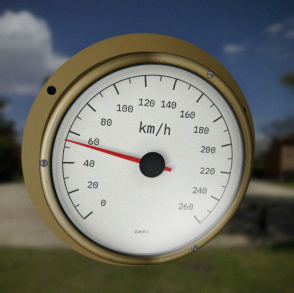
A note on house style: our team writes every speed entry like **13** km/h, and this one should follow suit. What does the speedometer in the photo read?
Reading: **55** km/h
